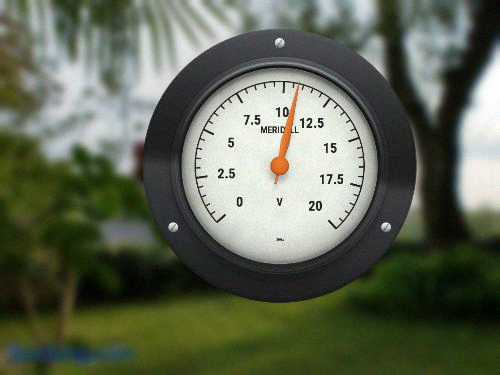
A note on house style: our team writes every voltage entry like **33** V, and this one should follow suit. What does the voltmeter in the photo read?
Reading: **10.75** V
